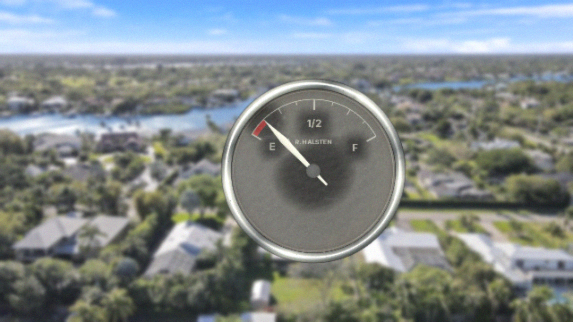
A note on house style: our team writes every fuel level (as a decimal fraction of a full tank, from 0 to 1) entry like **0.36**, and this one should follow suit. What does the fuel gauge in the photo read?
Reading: **0.125**
